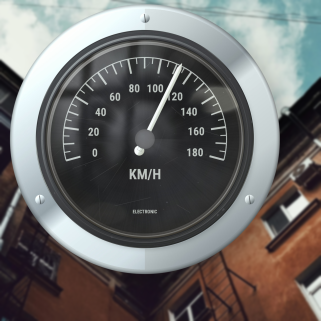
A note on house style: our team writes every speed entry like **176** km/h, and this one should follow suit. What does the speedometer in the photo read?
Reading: **112.5** km/h
